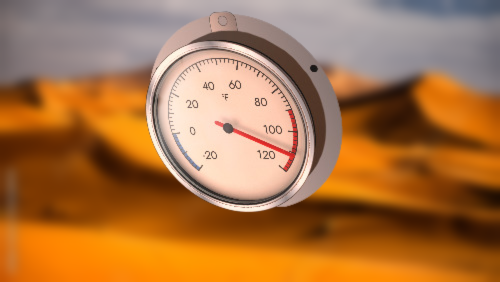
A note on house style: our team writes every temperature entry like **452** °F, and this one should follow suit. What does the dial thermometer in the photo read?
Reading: **110** °F
